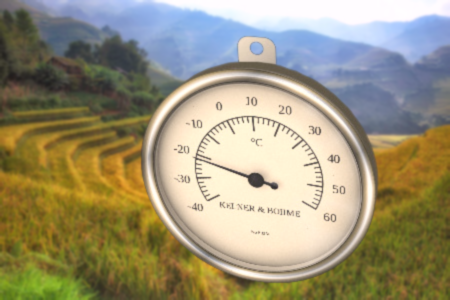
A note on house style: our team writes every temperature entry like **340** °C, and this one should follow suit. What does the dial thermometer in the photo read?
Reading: **-20** °C
